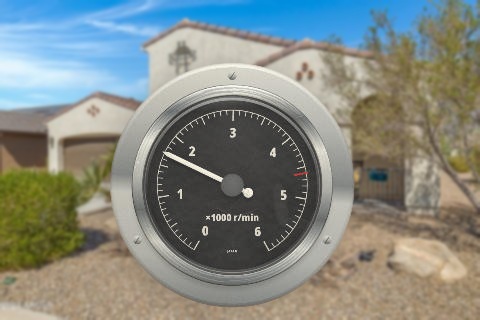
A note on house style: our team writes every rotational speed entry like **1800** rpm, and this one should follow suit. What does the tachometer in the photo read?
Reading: **1700** rpm
